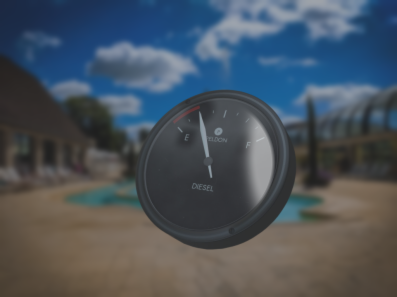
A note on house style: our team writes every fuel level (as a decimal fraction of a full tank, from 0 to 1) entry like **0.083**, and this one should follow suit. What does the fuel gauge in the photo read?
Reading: **0.25**
